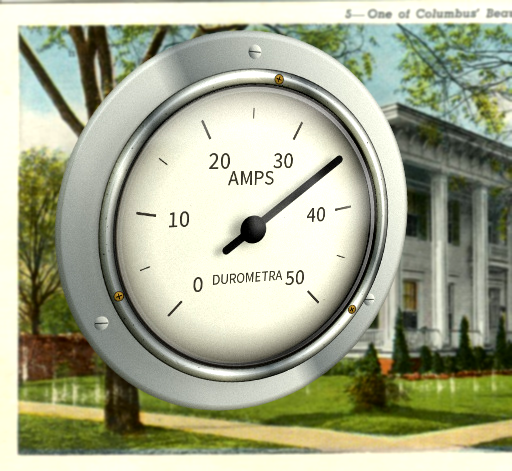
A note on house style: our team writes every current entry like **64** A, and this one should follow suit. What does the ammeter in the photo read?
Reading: **35** A
